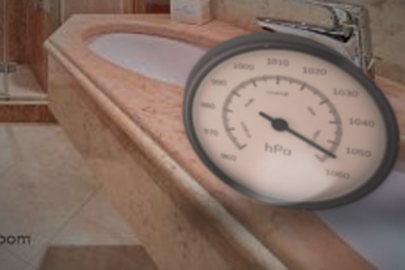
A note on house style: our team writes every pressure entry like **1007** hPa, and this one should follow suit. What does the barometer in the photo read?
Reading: **1055** hPa
